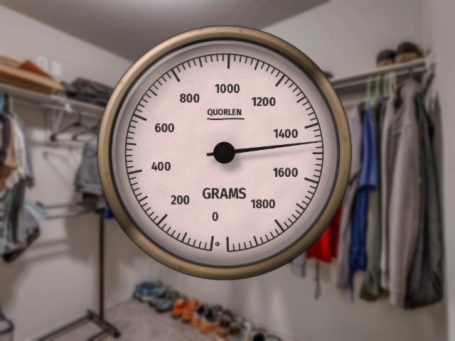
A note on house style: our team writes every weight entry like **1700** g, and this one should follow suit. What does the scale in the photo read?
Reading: **1460** g
